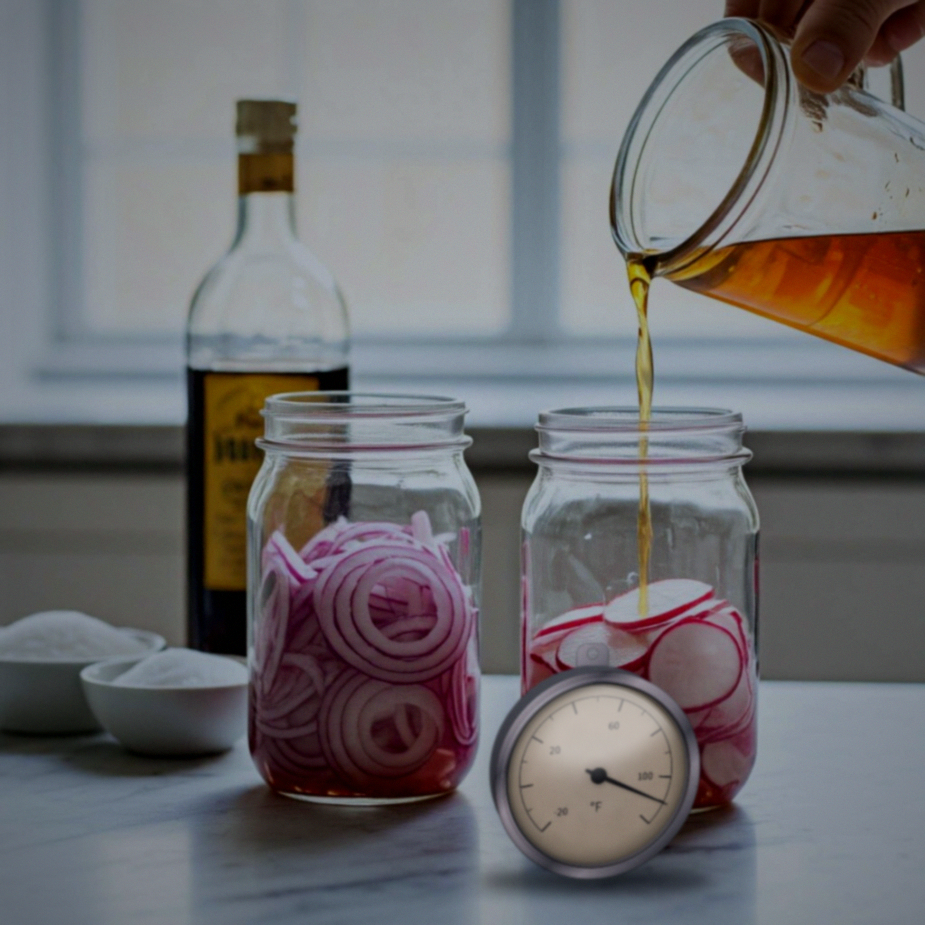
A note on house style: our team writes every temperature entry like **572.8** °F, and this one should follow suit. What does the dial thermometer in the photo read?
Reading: **110** °F
